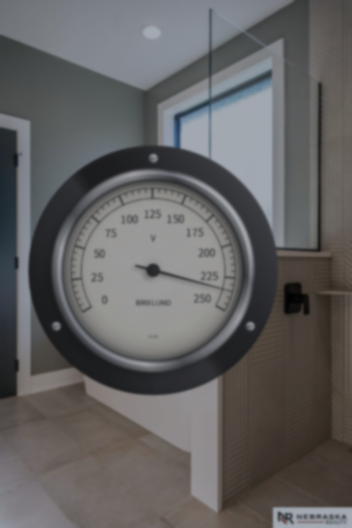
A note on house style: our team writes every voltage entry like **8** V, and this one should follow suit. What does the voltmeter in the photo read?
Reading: **235** V
